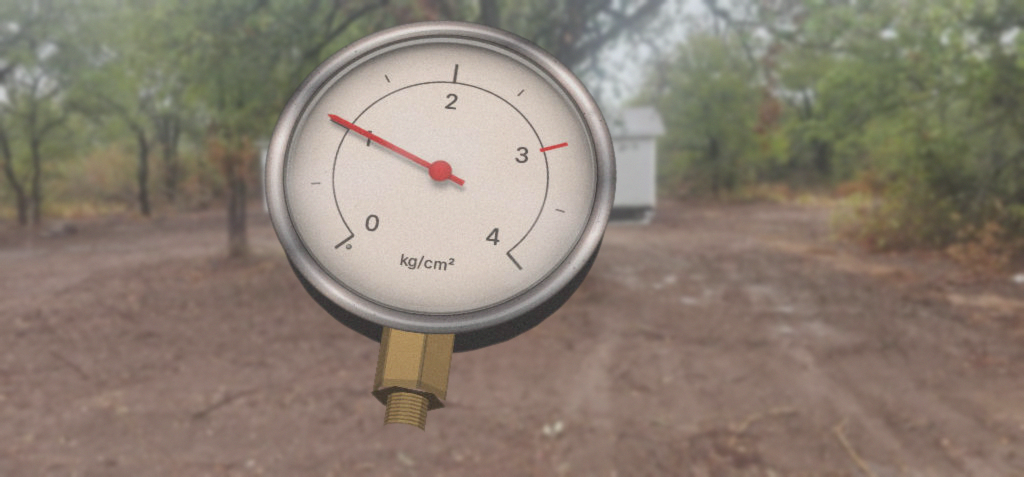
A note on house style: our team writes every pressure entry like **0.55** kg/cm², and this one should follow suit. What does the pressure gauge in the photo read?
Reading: **1** kg/cm²
